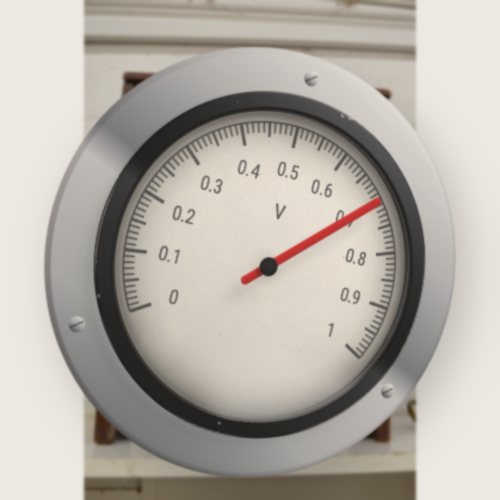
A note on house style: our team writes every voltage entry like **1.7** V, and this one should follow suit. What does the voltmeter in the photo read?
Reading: **0.7** V
